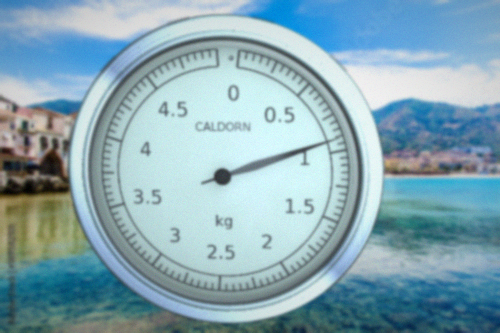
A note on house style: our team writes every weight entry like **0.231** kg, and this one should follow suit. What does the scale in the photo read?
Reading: **0.9** kg
